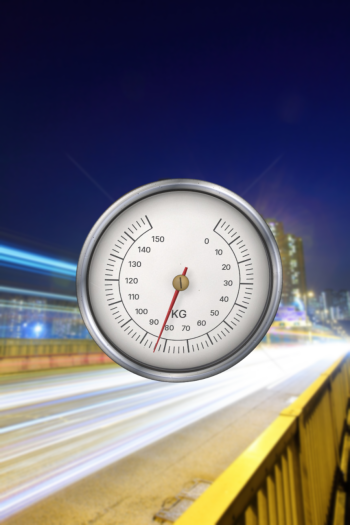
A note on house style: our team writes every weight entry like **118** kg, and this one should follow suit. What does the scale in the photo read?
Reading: **84** kg
